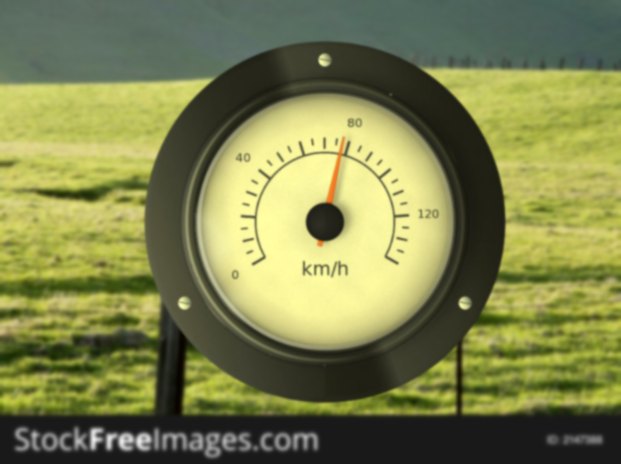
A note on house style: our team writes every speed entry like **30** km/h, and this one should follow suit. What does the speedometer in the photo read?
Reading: **77.5** km/h
